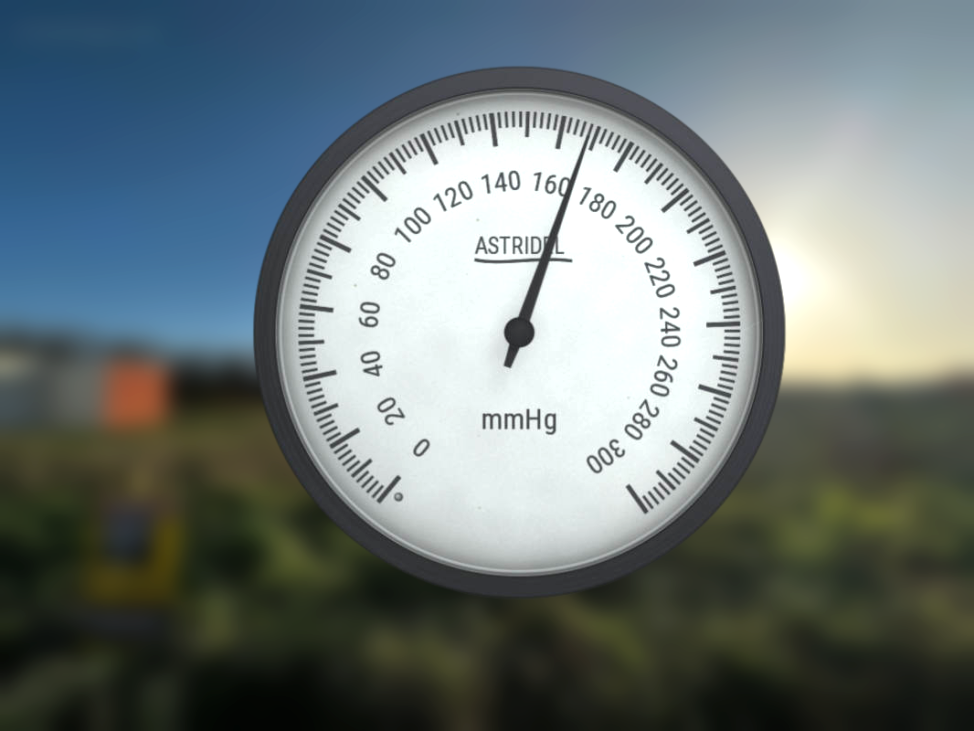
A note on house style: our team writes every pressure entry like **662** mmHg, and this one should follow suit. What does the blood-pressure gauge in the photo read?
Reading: **168** mmHg
